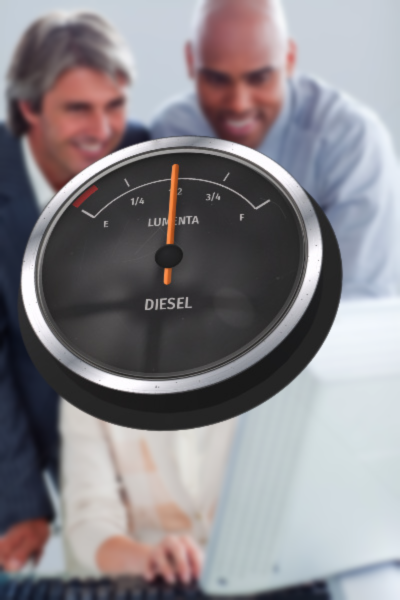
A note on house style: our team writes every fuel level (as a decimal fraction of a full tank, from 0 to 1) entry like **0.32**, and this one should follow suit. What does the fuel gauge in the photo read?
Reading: **0.5**
